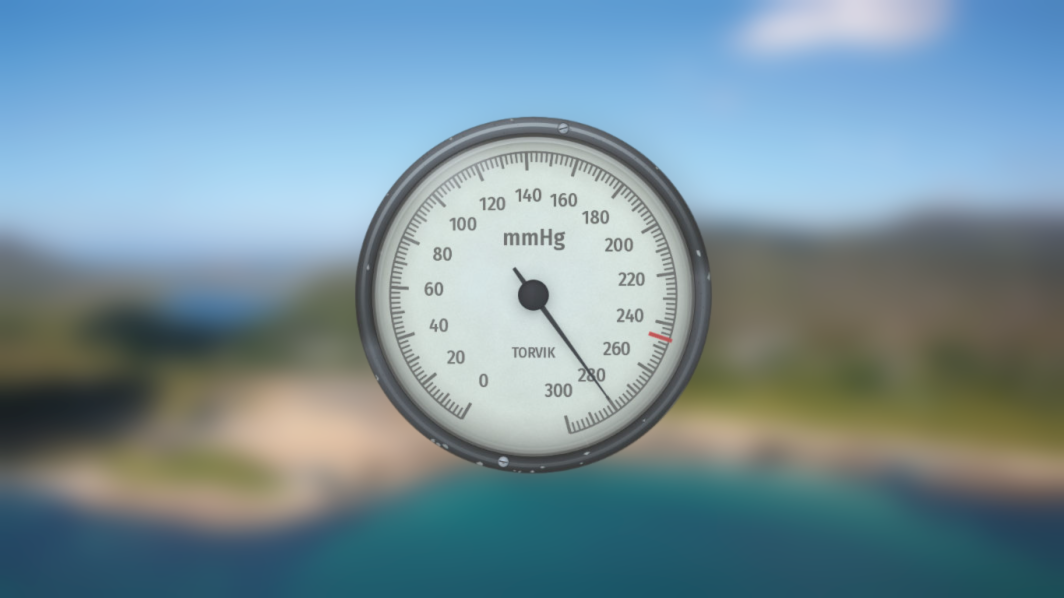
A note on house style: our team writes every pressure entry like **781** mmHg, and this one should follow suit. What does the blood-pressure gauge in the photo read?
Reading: **280** mmHg
